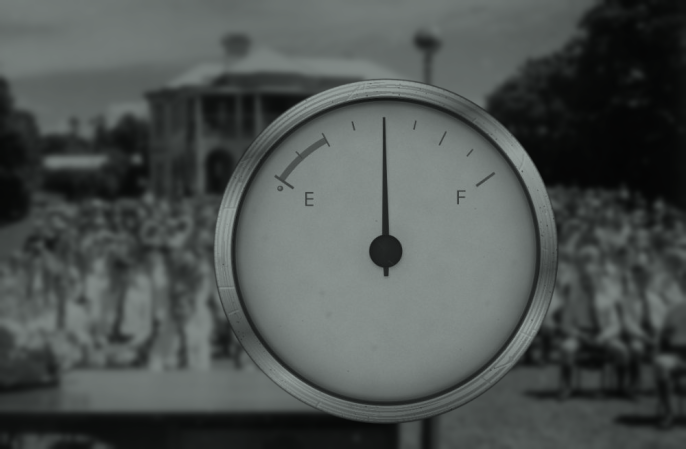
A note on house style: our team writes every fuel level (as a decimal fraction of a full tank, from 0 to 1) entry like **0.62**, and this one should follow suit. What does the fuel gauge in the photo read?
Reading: **0.5**
